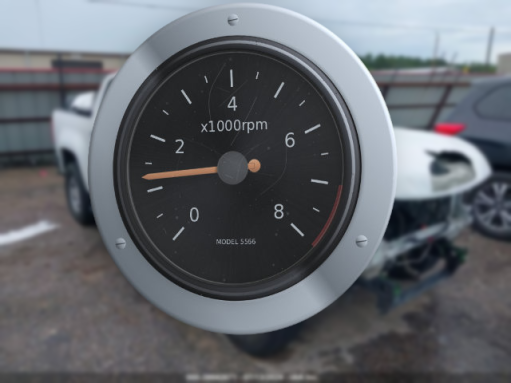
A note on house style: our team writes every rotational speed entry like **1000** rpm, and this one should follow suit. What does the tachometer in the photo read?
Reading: **1250** rpm
